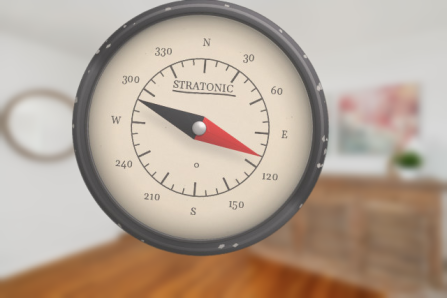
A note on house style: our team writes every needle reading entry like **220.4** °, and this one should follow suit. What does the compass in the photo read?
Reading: **110** °
